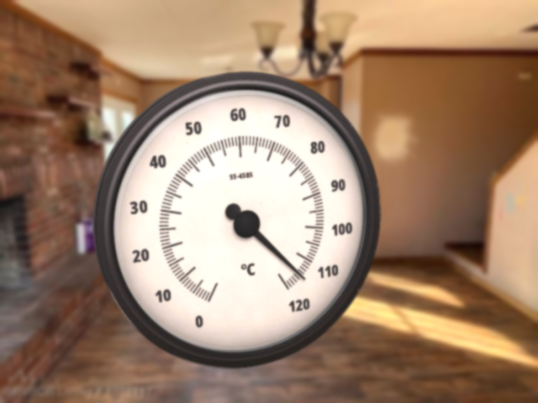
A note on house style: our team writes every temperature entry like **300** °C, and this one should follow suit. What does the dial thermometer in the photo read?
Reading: **115** °C
